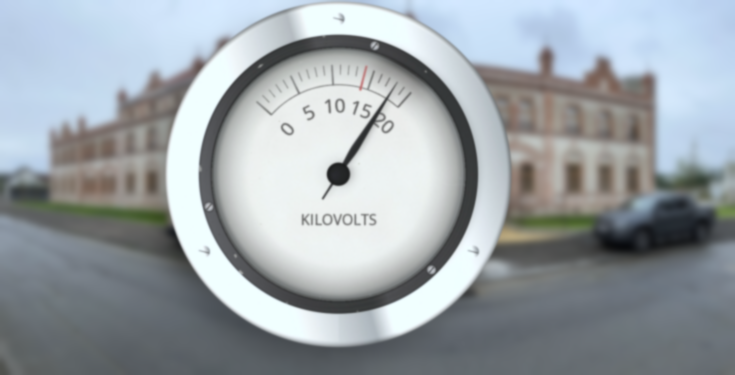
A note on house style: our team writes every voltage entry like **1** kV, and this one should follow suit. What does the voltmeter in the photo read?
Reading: **18** kV
